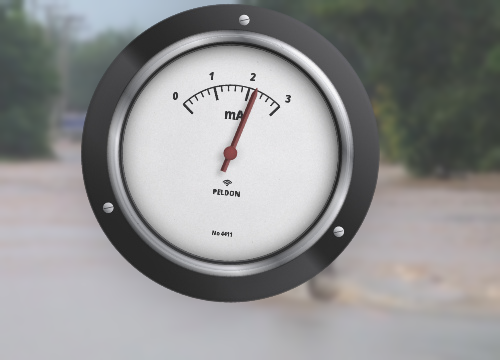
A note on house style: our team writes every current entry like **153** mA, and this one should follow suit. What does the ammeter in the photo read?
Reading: **2.2** mA
